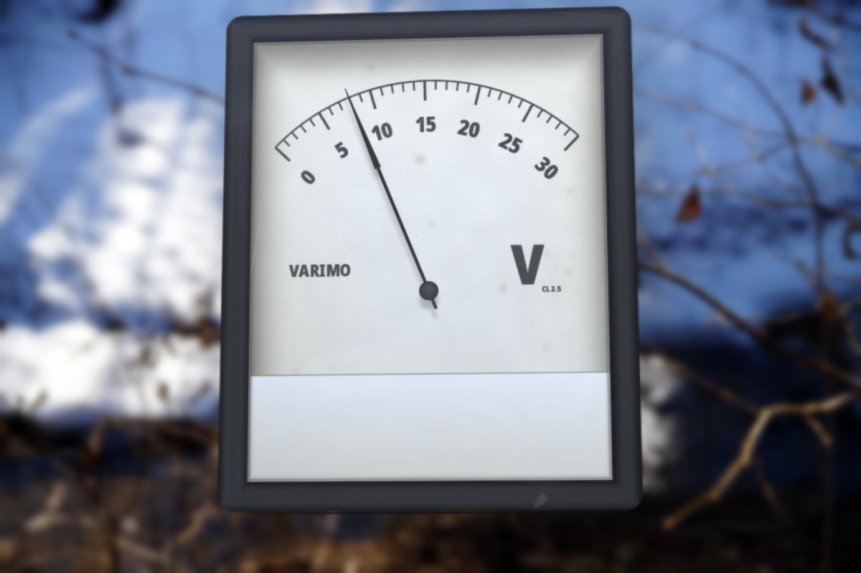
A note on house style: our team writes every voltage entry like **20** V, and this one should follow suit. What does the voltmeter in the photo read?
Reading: **8** V
